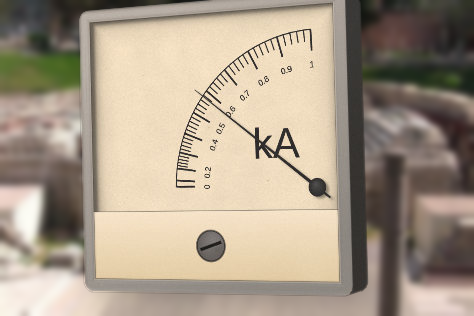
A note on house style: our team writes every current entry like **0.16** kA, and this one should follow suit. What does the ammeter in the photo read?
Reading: **0.58** kA
